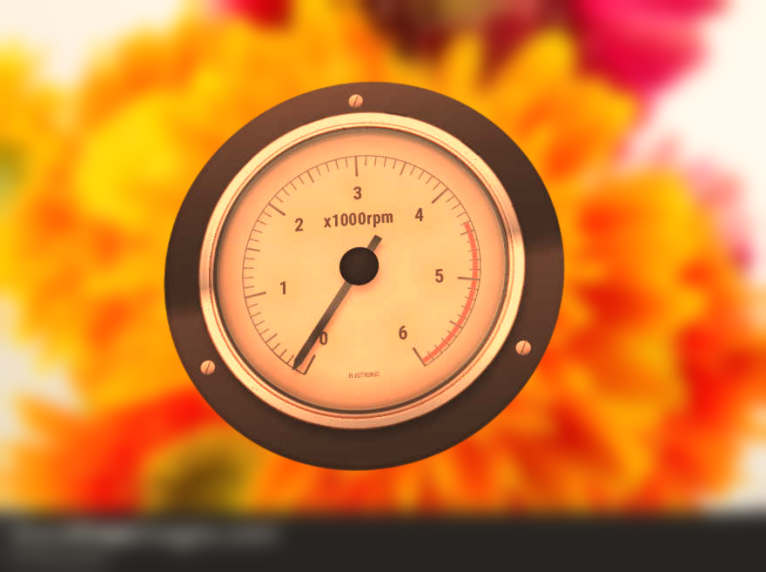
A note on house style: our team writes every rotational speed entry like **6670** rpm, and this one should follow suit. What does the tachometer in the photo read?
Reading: **100** rpm
